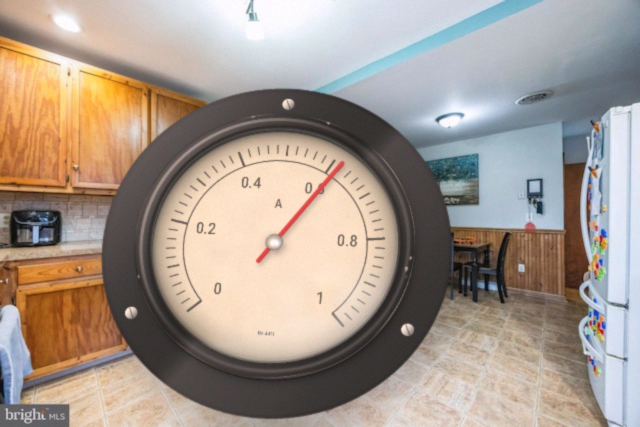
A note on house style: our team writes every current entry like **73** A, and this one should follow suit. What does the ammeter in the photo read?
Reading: **0.62** A
